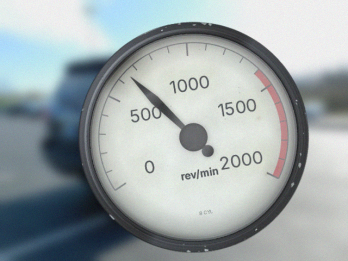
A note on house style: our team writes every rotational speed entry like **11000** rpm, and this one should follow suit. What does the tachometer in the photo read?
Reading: **650** rpm
